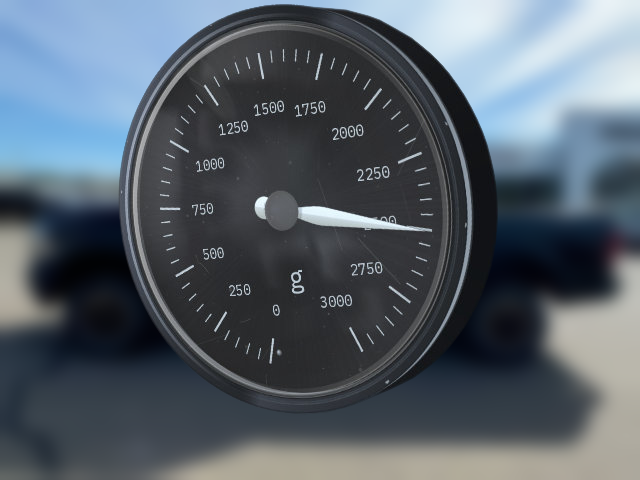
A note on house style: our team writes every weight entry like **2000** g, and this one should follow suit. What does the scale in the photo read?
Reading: **2500** g
